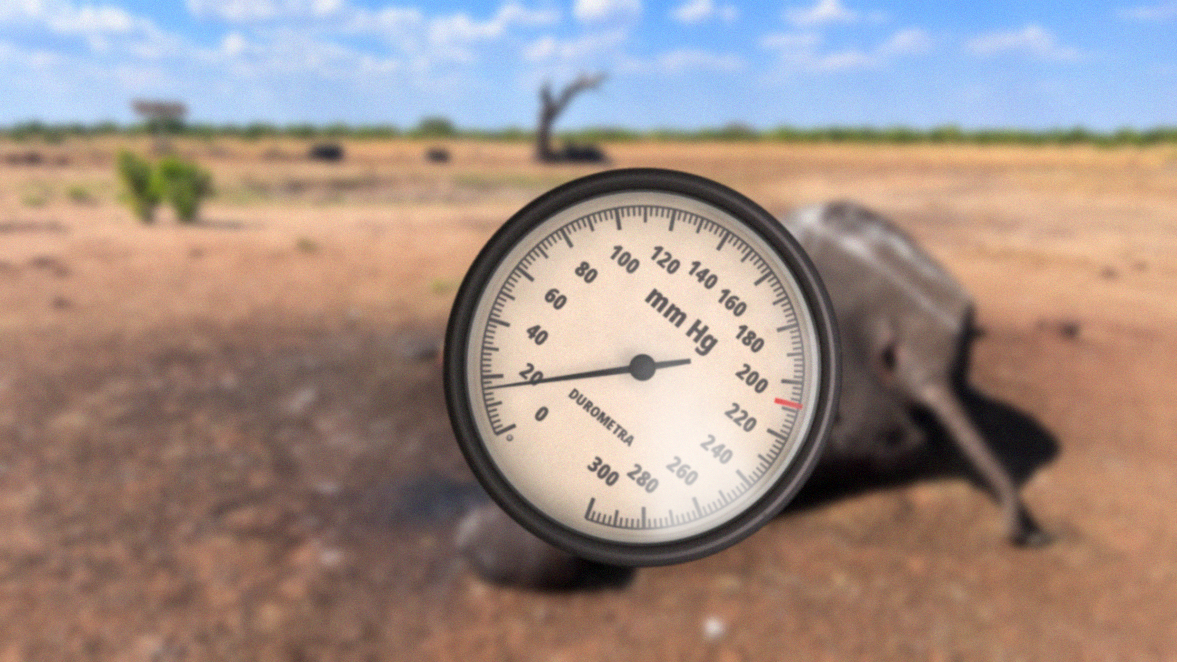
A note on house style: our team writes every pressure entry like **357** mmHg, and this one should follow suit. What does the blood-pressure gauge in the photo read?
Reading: **16** mmHg
